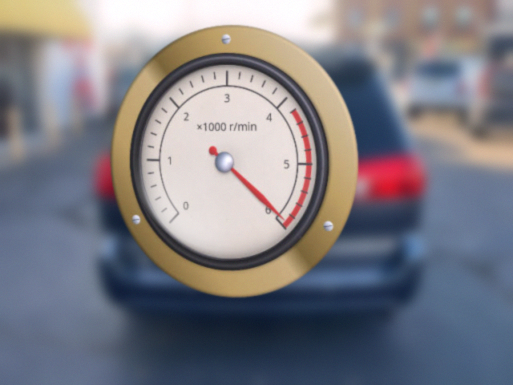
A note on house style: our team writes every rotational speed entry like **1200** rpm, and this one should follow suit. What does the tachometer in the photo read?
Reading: **5900** rpm
